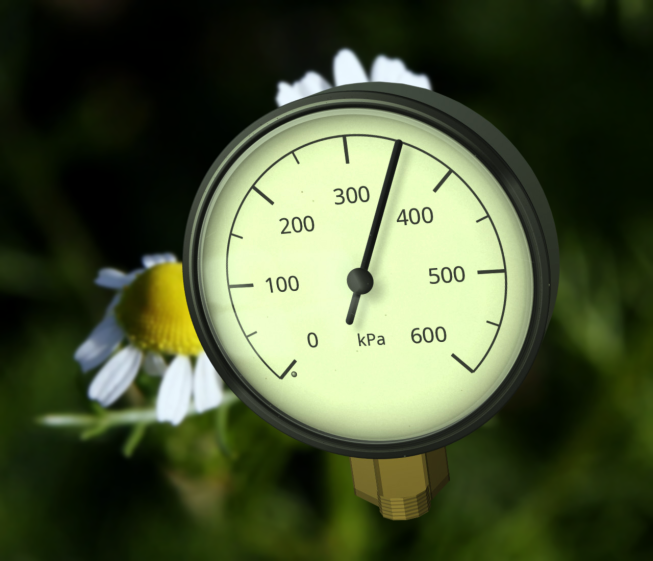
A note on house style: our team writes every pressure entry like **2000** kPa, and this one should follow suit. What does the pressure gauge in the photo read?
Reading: **350** kPa
